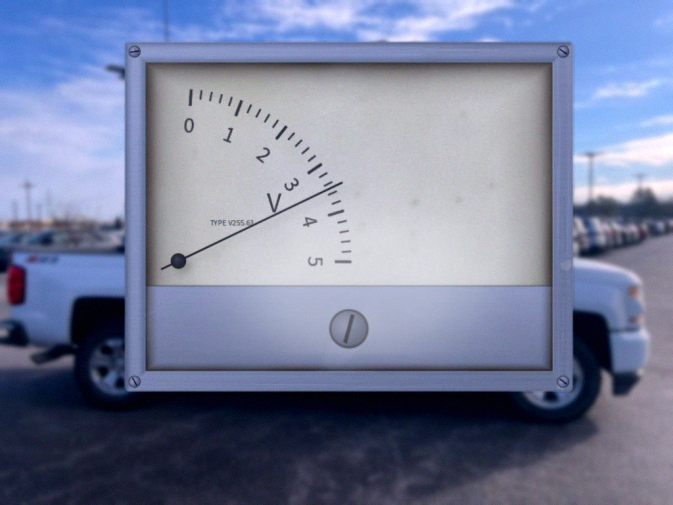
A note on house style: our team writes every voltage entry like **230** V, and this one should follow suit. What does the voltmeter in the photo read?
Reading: **3.5** V
